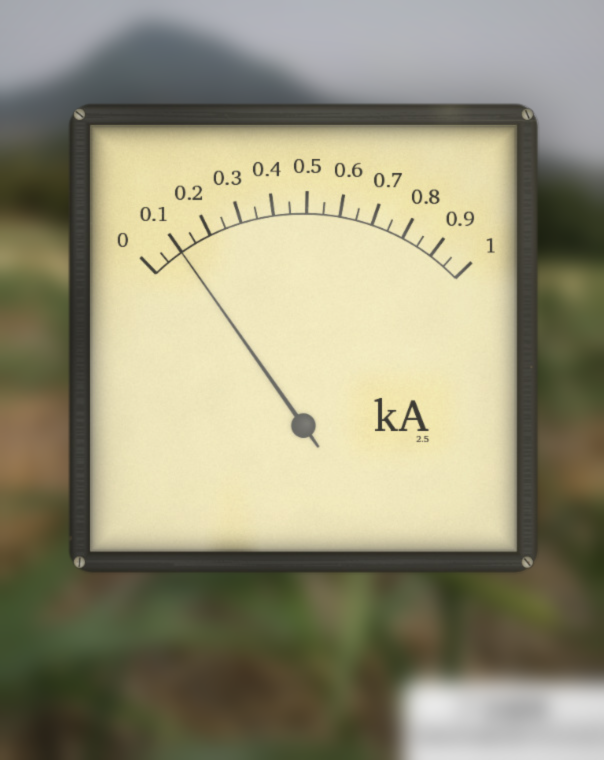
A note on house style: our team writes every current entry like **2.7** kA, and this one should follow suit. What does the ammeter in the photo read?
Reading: **0.1** kA
